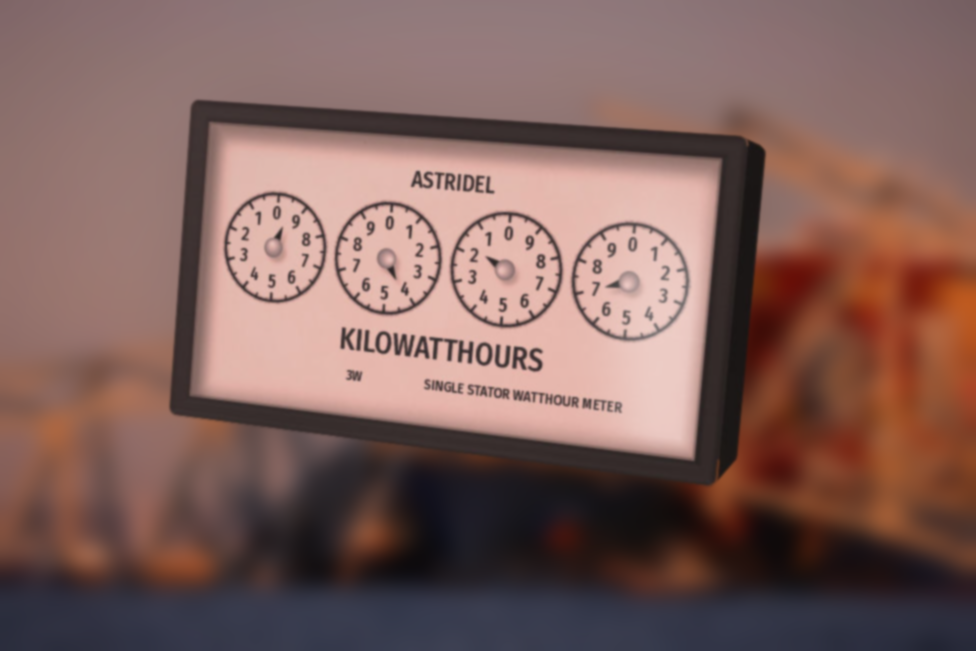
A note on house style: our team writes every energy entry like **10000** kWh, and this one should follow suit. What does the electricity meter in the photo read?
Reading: **9417** kWh
